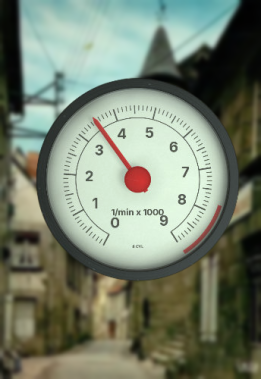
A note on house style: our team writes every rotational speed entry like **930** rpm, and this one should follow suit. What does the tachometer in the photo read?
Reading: **3500** rpm
